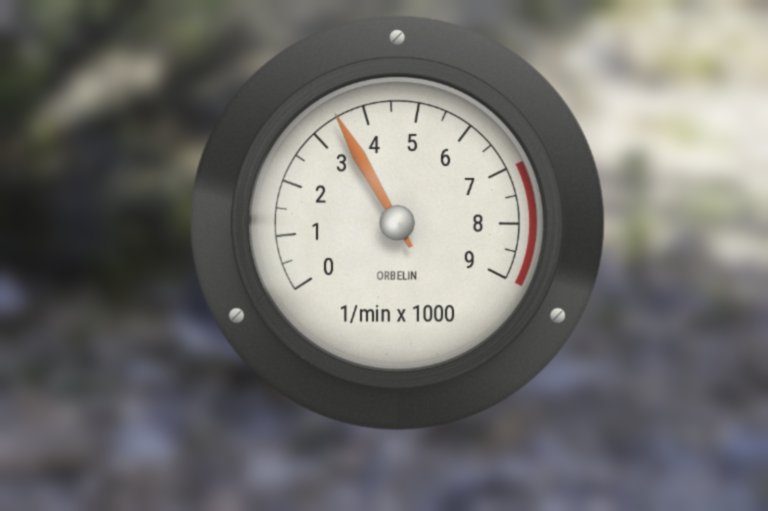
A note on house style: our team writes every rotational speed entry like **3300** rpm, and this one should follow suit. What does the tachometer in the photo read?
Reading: **3500** rpm
